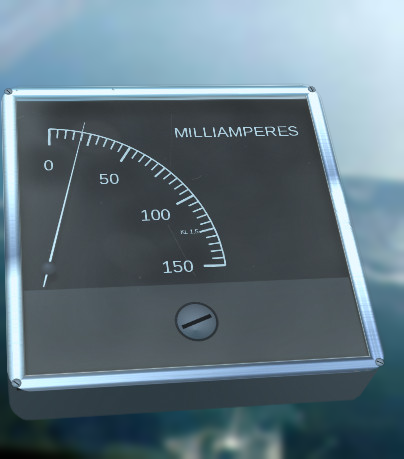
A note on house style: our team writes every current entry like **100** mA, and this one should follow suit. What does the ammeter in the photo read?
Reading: **20** mA
